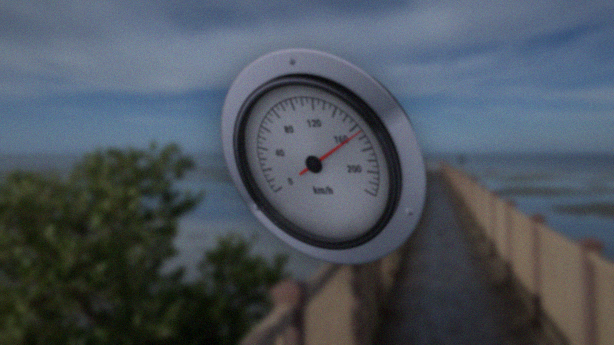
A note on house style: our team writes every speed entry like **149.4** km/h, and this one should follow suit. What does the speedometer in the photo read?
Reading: **165** km/h
